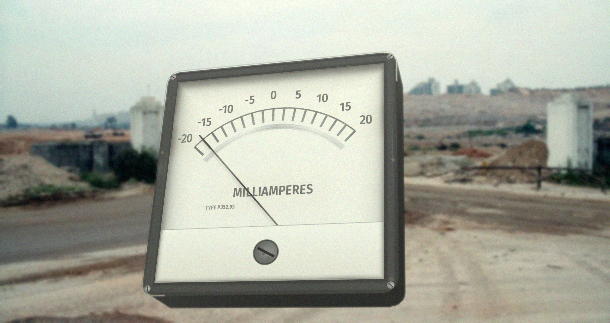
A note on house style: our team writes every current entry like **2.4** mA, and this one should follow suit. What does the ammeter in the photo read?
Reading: **-17.5** mA
